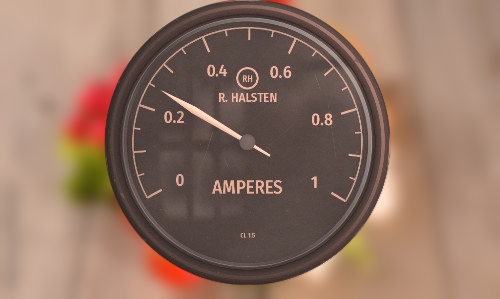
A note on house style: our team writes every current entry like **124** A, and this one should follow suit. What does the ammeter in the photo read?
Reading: **0.25** A
